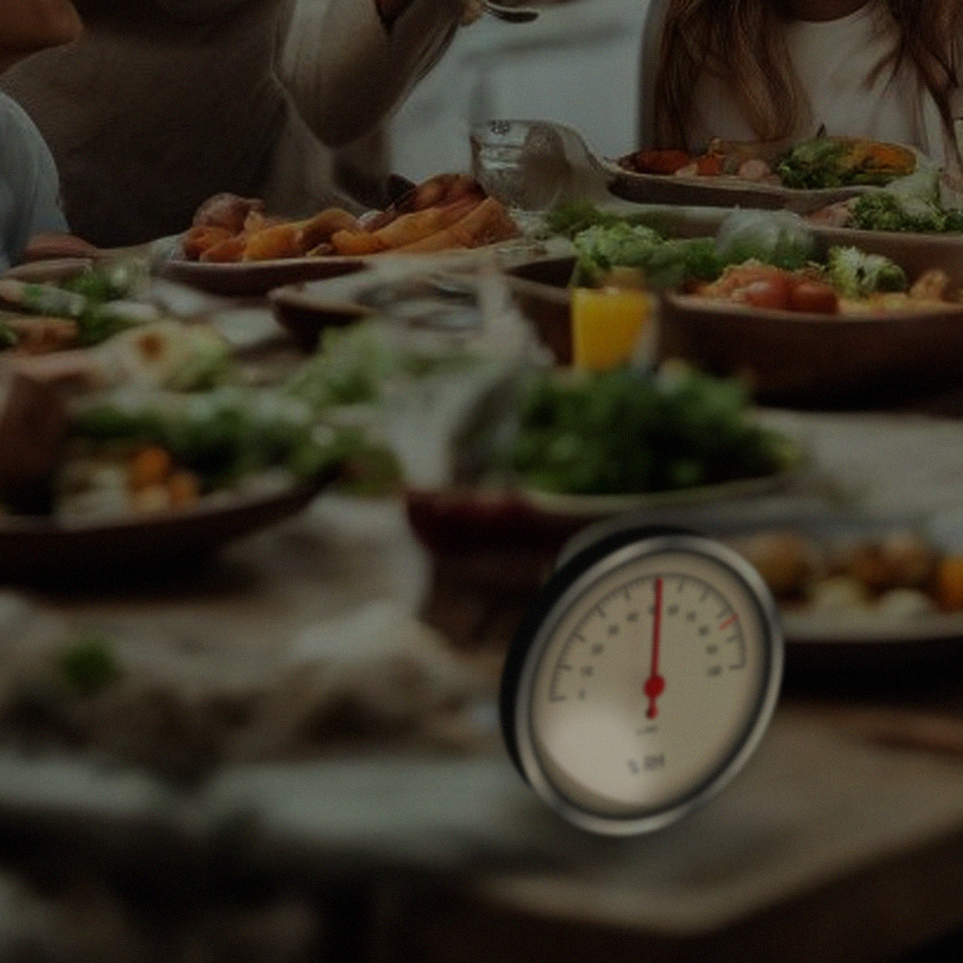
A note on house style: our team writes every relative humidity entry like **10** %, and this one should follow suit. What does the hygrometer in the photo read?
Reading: **50** %
